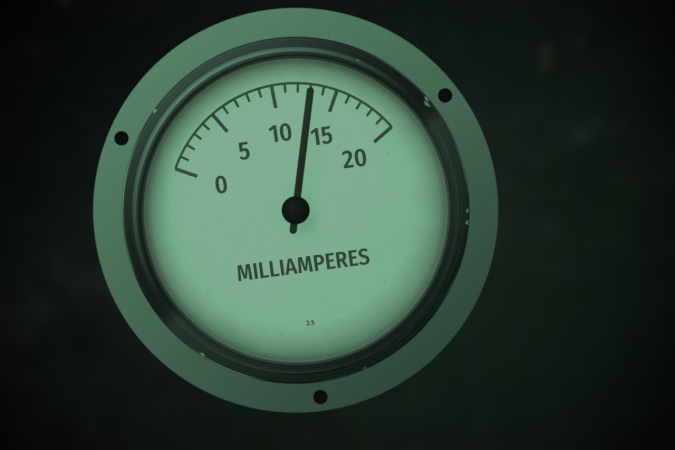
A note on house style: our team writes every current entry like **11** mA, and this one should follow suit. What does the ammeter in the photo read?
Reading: **13** mA
